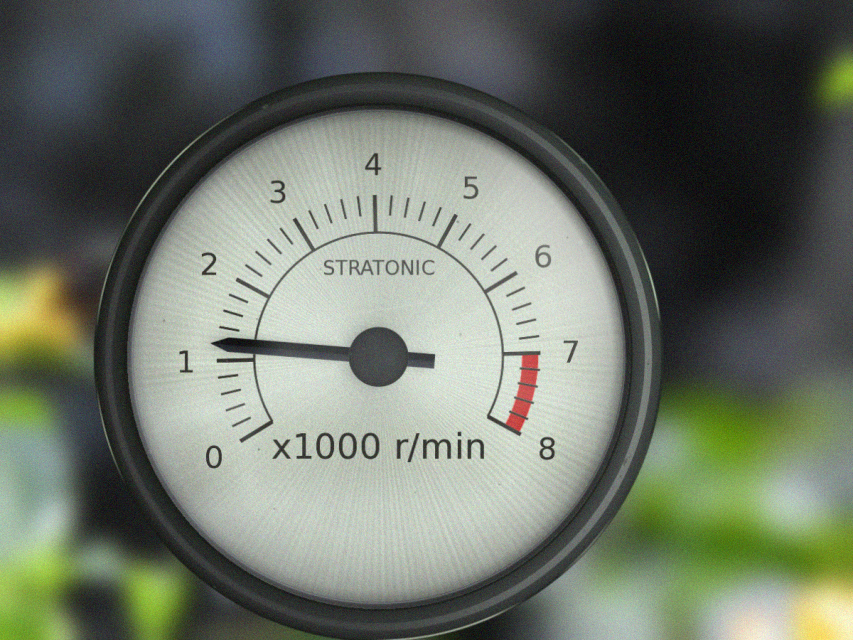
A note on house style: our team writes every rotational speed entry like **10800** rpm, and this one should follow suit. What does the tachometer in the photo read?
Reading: **1200** rpm
